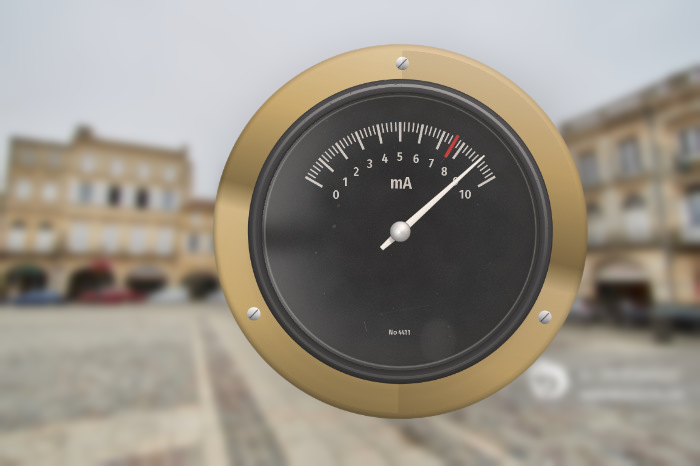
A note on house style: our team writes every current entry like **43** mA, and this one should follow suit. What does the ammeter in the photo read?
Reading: **9** mA
